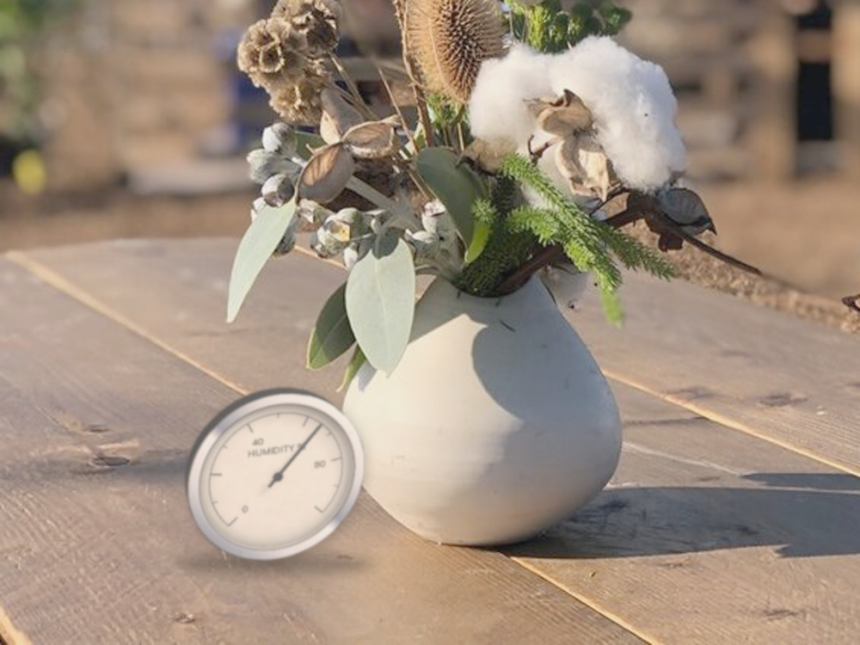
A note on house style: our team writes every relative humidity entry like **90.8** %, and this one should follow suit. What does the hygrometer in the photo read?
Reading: **65** %
